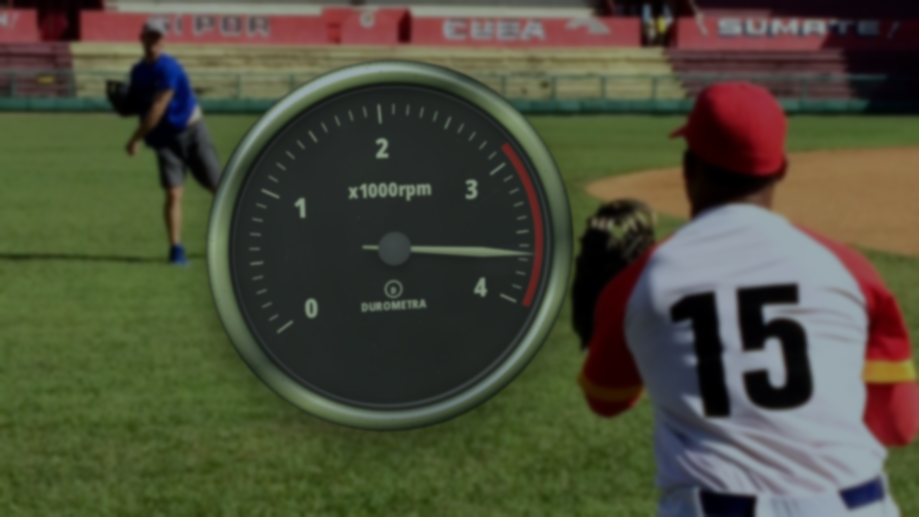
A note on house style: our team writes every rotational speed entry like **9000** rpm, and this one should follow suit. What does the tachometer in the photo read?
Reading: **3650** rpm
